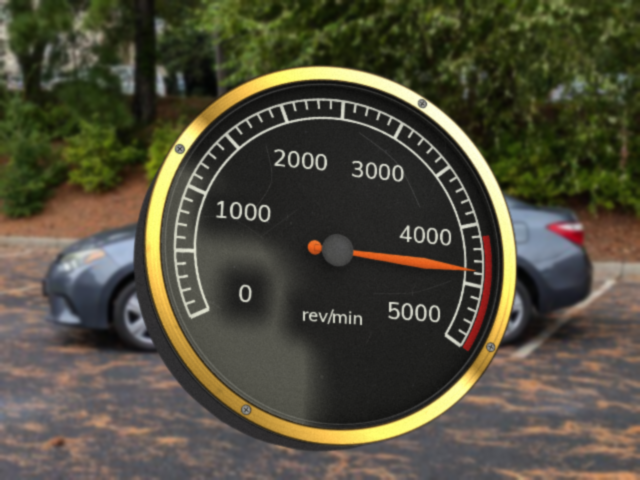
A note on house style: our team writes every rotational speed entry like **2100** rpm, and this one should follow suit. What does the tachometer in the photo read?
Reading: **4400** rpm
